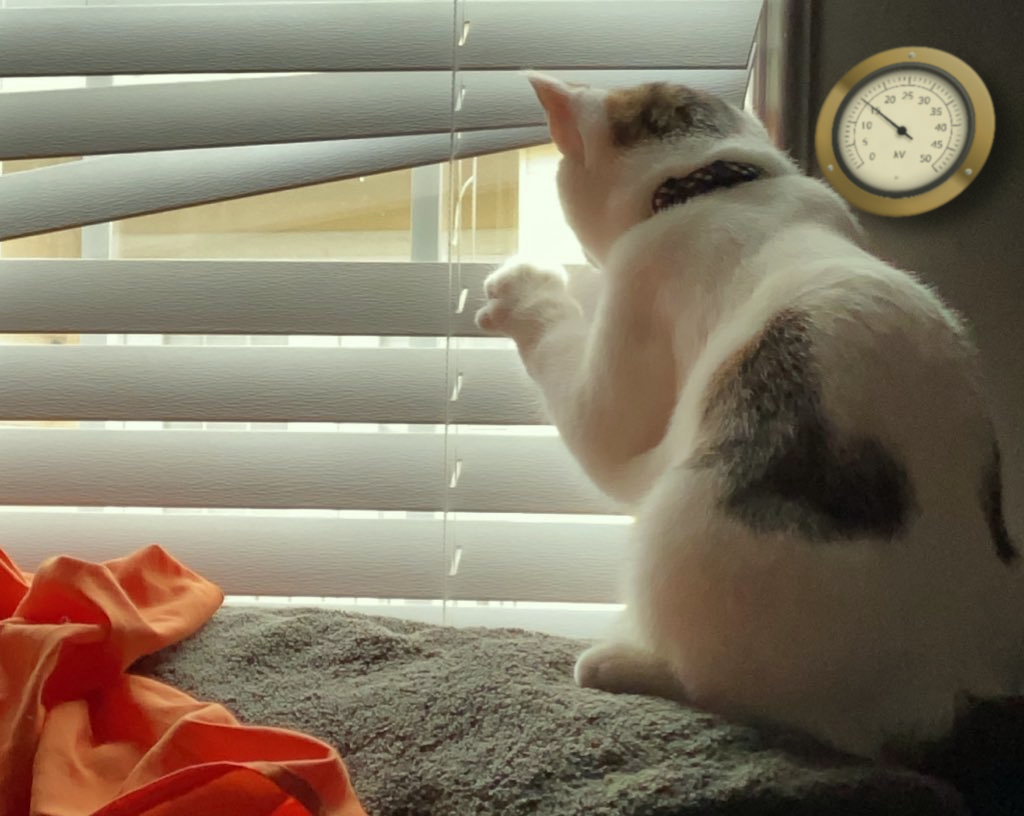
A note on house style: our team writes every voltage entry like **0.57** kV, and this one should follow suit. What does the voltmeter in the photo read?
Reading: **15** kV
